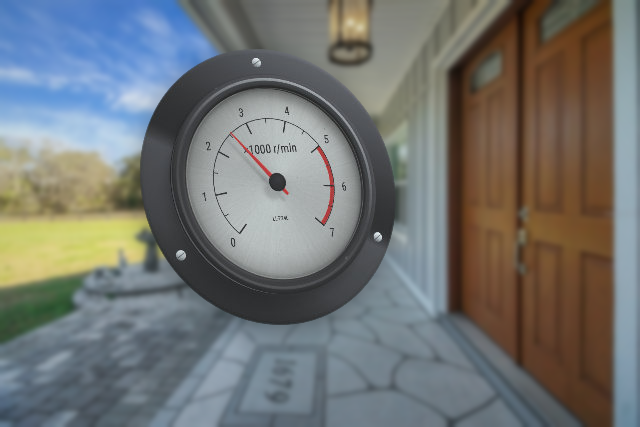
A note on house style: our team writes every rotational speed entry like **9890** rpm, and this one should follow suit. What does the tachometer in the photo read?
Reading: **2500** rpm
